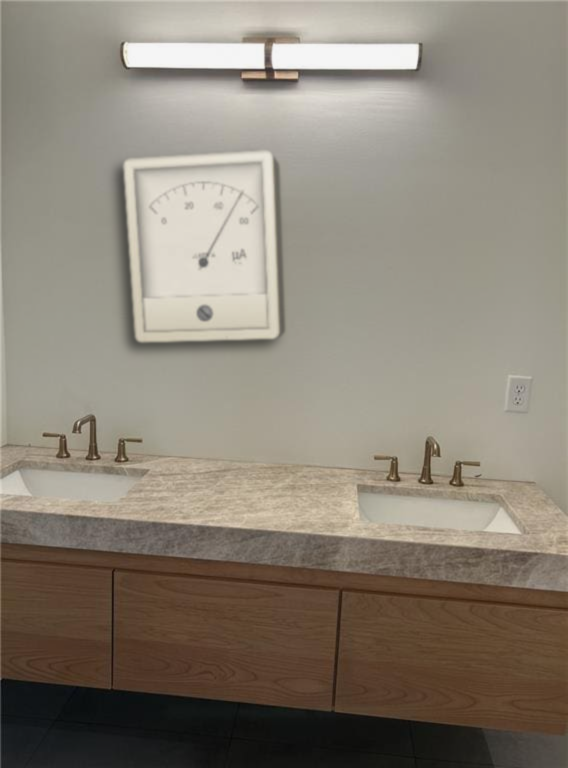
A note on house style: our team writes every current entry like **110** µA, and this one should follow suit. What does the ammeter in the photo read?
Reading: **50** µA
